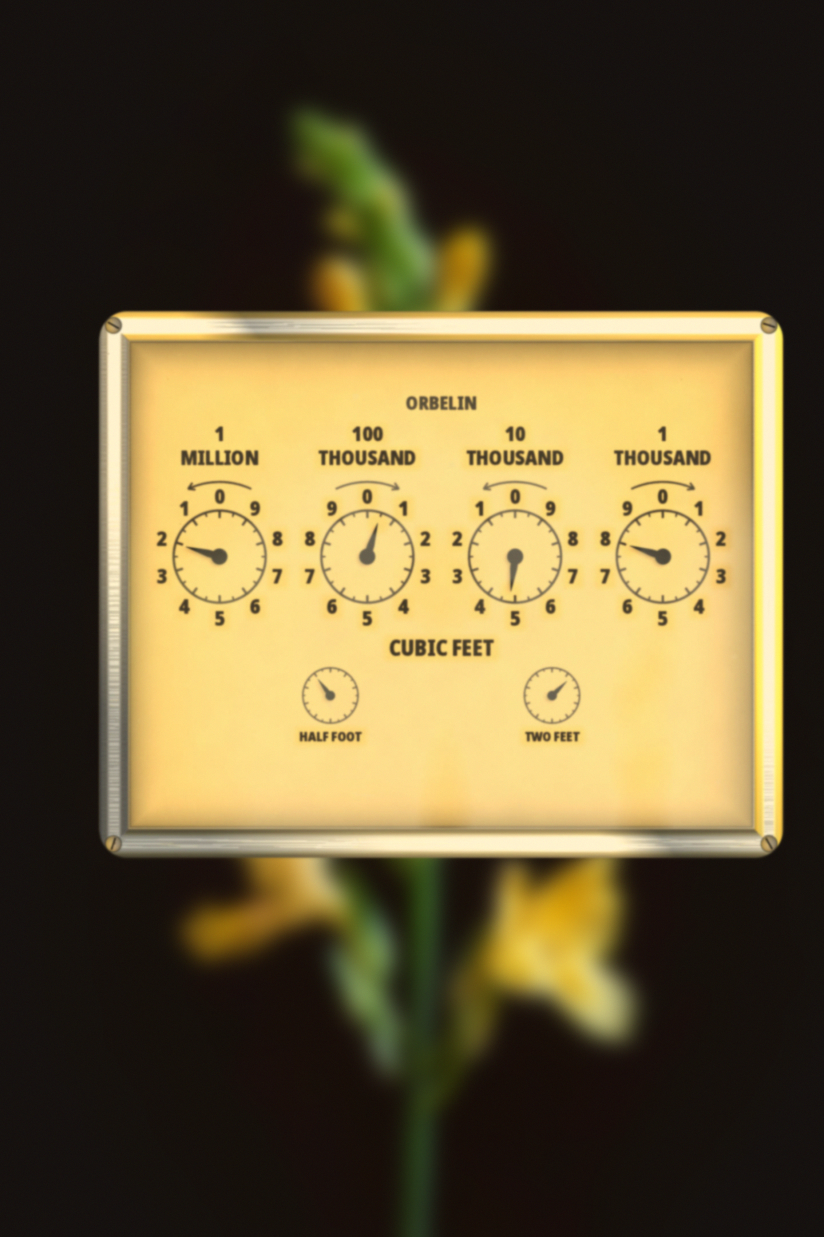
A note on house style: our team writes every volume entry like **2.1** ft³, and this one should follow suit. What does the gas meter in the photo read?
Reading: **204800** ft³
